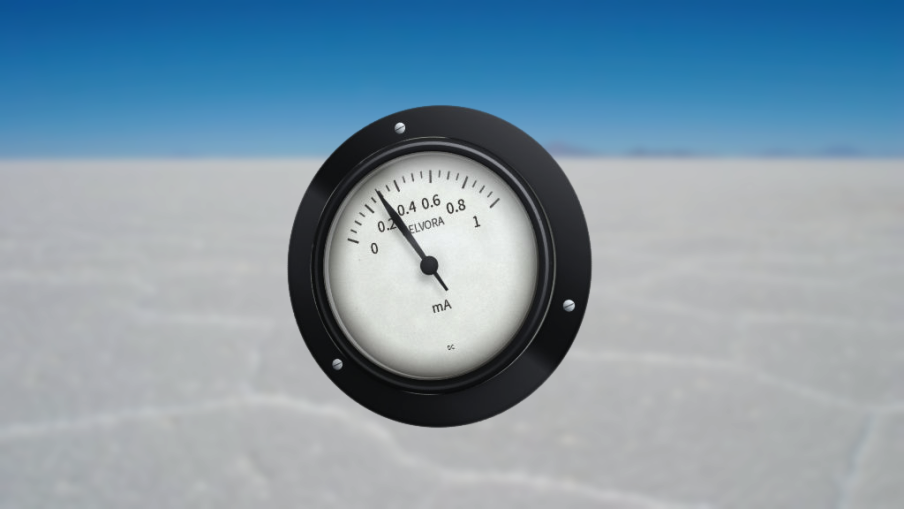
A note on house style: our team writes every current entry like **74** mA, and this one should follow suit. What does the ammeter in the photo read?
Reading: **0.3** mA
